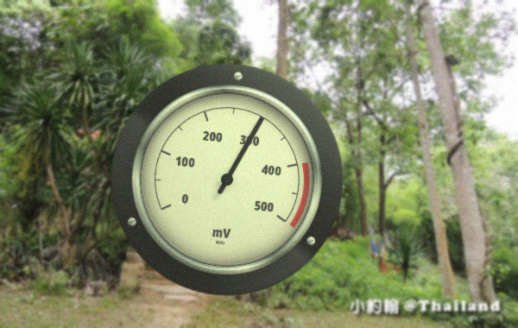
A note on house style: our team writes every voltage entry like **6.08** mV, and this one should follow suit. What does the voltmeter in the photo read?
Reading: **300** mV
